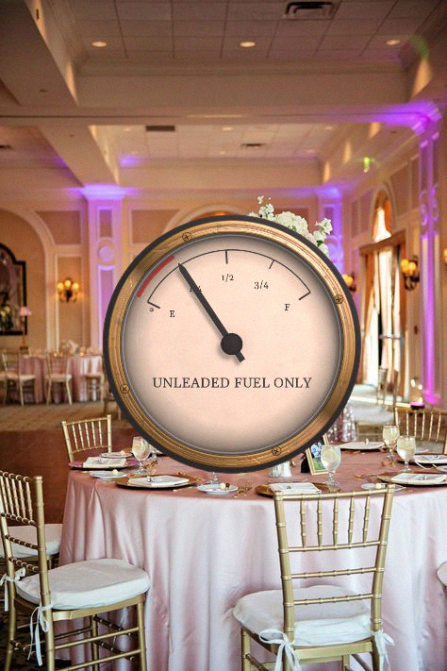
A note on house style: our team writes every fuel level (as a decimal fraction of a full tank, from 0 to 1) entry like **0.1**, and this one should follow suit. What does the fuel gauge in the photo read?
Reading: **0.25**
